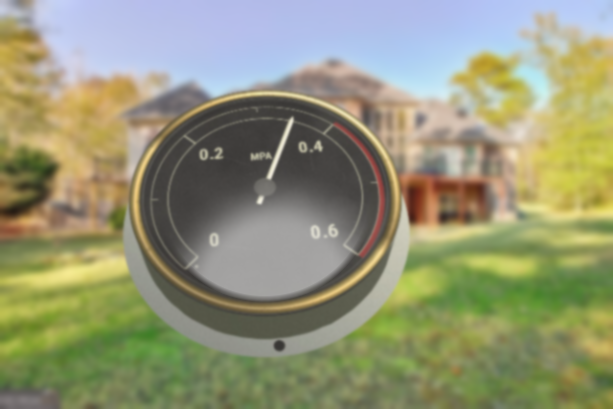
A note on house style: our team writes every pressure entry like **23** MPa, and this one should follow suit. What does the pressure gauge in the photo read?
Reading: **0.35** MPa
